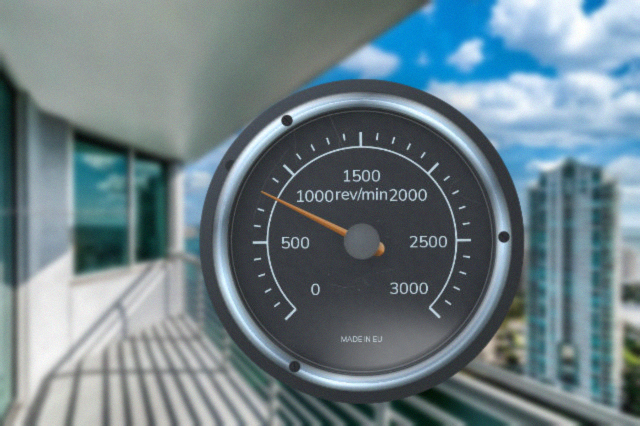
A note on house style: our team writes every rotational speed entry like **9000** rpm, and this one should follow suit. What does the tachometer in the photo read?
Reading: **800** rpm
